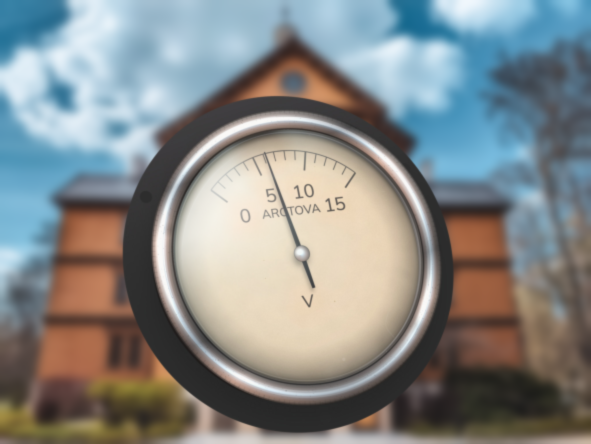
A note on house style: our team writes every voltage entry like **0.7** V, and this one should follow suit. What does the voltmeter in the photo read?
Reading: **6** V
